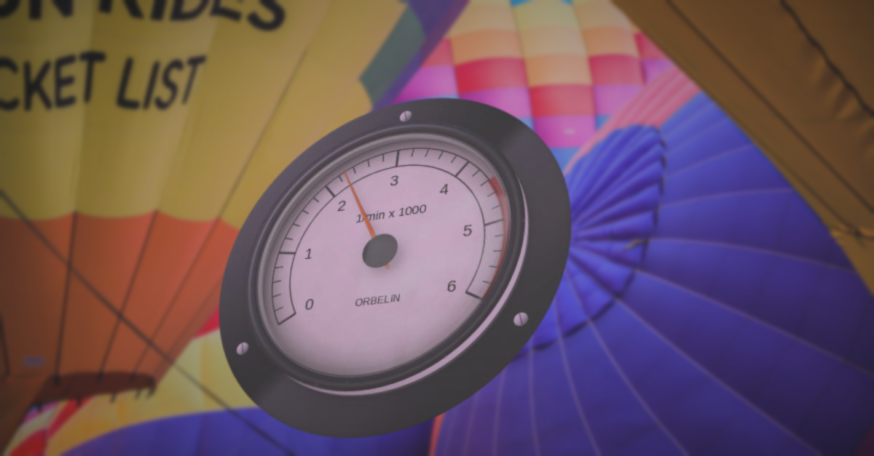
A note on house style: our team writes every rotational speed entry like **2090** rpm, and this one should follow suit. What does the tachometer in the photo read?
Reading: **2300** rpm
